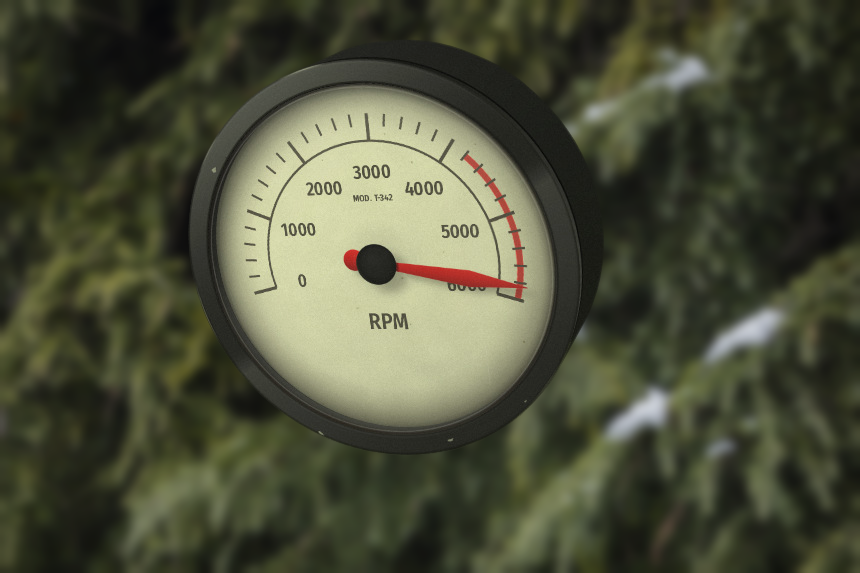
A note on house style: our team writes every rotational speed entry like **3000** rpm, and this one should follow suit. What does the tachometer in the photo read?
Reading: **5800** rpm
